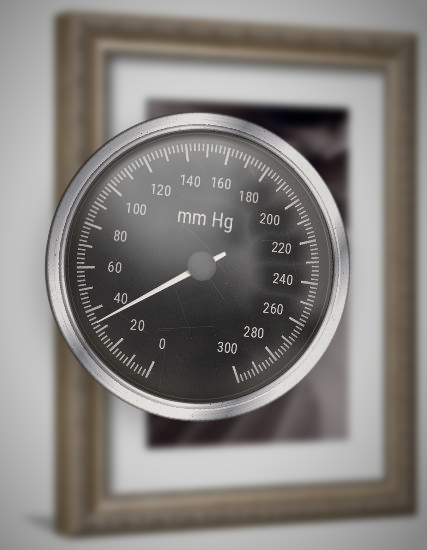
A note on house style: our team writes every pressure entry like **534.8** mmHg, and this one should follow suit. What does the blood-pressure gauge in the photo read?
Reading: **34** mmHg
